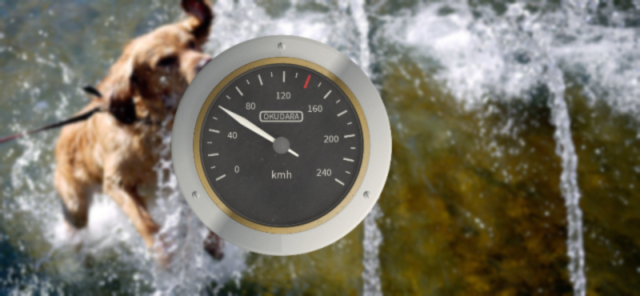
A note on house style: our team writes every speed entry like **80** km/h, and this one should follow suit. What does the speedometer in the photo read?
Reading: **60** km/h
